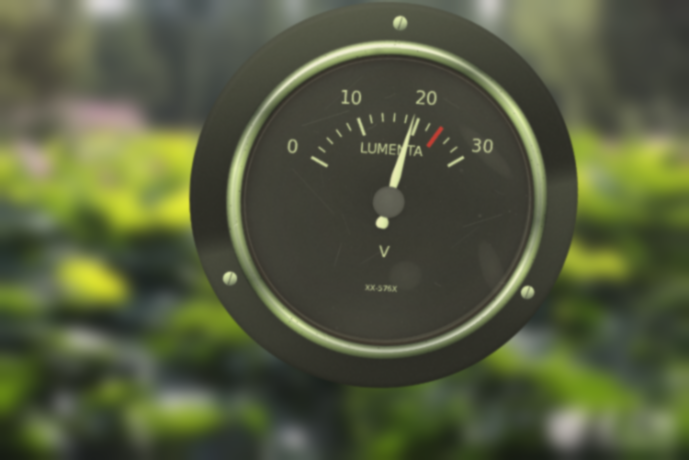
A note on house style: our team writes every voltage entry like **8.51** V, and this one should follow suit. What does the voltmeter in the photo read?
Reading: **19** V
